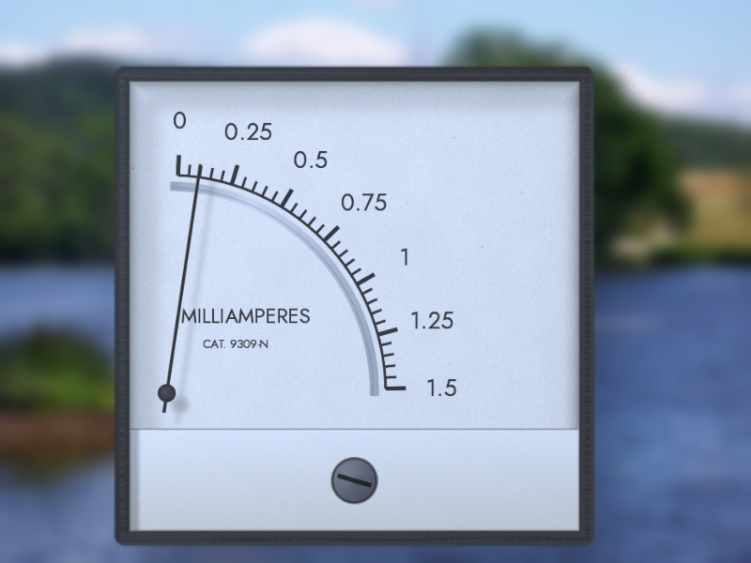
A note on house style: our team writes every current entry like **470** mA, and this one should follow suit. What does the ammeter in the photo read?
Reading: **0.1** mA
